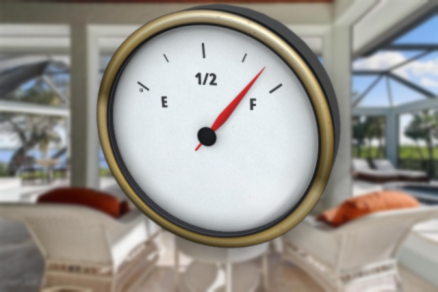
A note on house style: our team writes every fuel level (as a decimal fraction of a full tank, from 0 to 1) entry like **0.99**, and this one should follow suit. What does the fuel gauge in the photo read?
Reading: **0.875**
